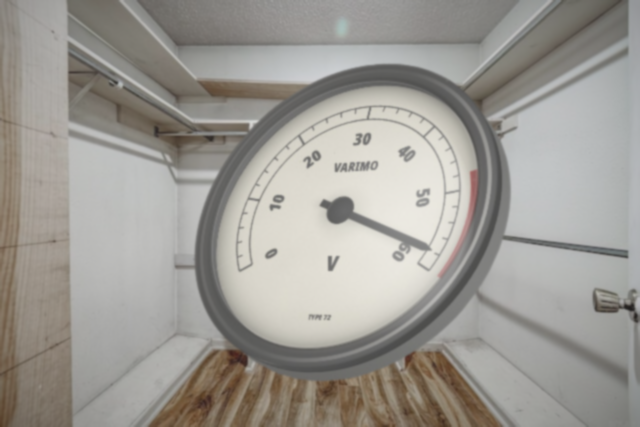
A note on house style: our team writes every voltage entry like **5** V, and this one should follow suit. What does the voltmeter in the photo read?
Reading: **58** V
